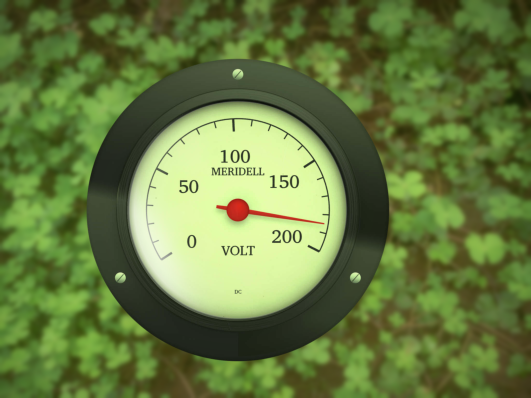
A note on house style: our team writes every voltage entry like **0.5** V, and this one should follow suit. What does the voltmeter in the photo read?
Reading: **185** V
